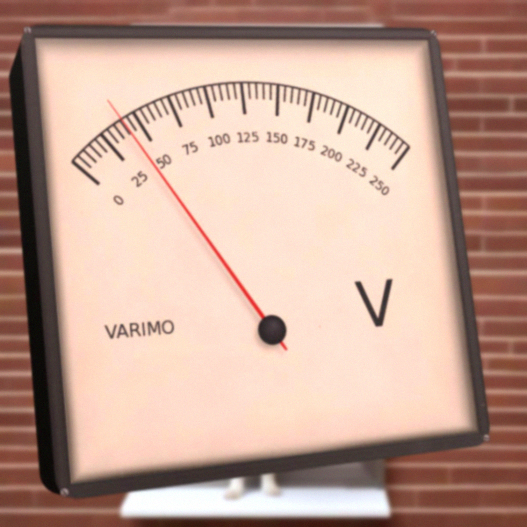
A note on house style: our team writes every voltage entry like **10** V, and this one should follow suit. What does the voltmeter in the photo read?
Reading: **40** V
